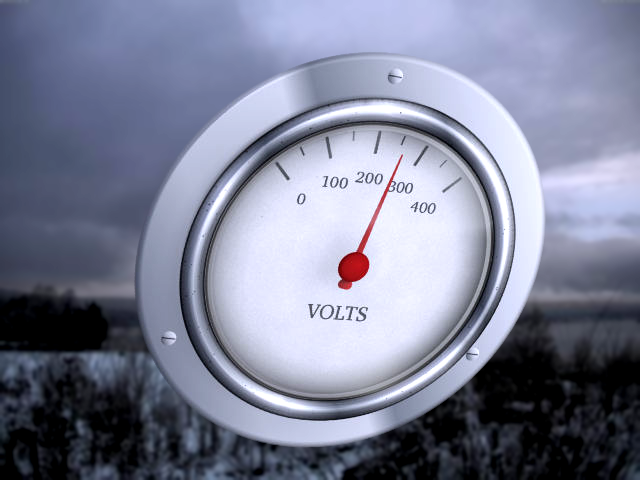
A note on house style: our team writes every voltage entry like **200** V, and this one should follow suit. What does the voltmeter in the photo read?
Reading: **250** V
